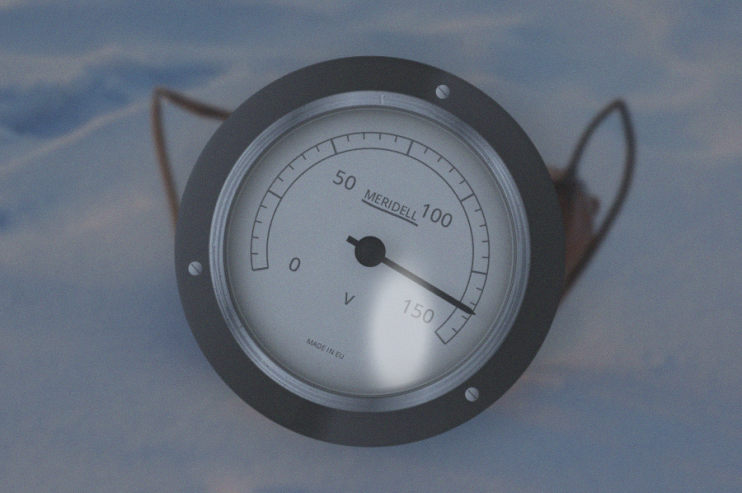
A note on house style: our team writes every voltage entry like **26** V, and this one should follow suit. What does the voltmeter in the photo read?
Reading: **137.5** V
